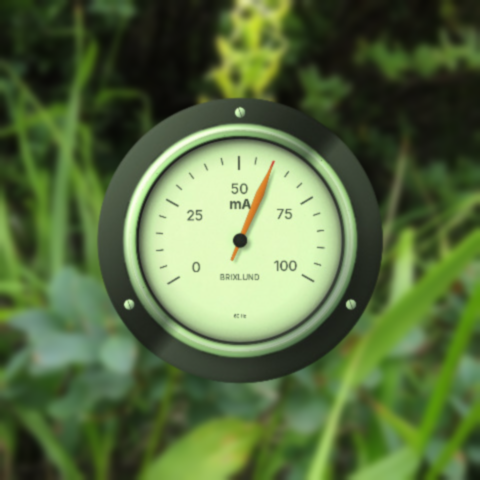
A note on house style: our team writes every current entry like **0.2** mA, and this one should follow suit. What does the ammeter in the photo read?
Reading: **60** mA
